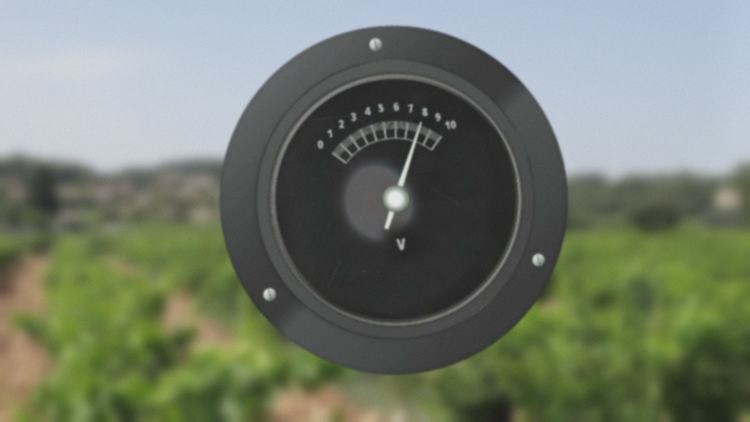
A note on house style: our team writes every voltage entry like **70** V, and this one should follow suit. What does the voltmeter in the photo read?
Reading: **8** V
